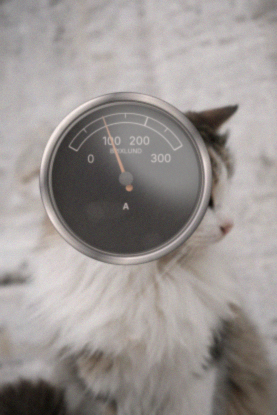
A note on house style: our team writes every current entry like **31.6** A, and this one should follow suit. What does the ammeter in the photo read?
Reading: **100** A
